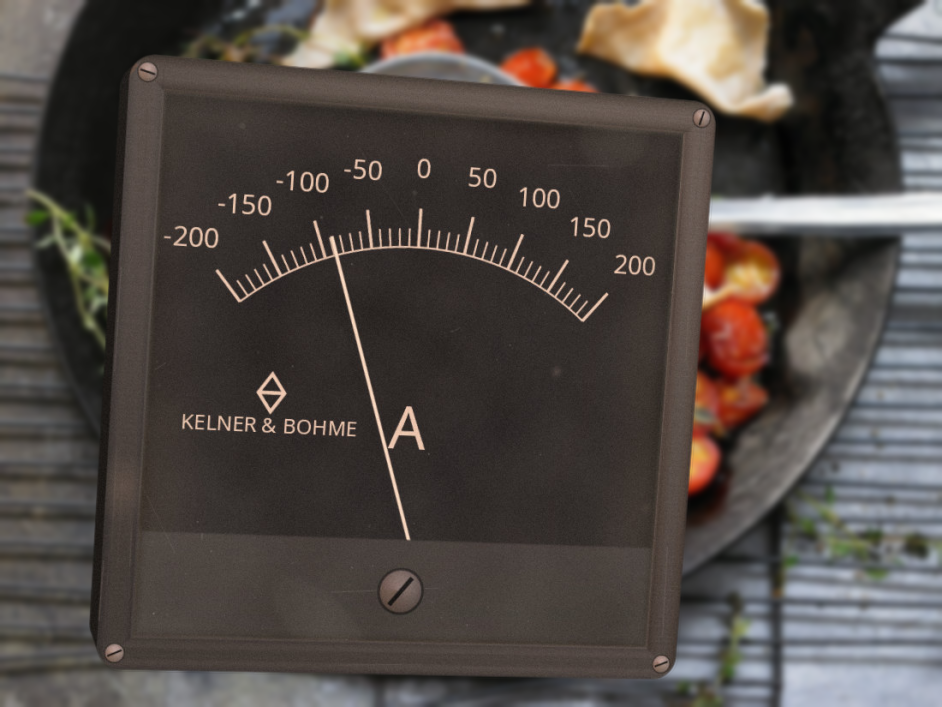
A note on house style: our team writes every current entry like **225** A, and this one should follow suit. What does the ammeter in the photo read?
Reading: **-90** A
